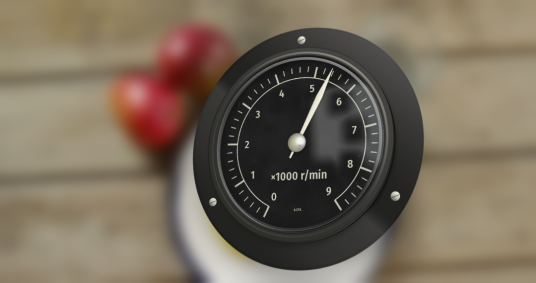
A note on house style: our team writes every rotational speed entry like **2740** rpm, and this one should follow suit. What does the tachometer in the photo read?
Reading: **5400** rpm
